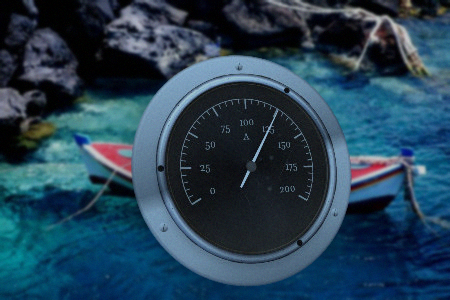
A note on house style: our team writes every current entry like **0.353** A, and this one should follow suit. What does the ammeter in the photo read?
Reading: **125** A
